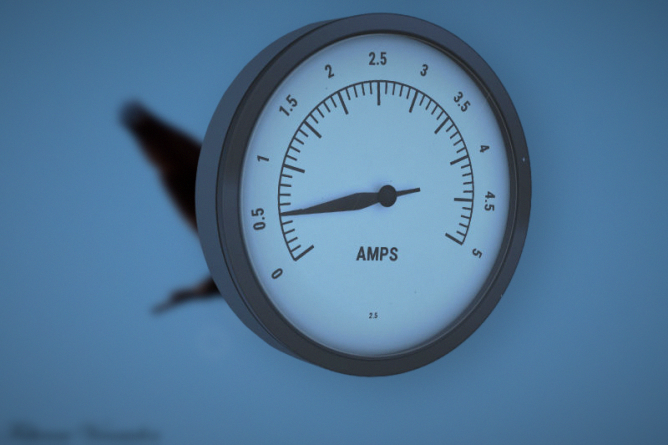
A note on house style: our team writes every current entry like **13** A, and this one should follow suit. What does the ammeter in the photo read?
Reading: **0.5** A
